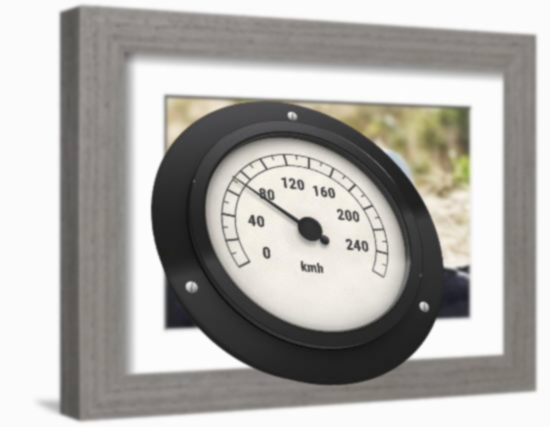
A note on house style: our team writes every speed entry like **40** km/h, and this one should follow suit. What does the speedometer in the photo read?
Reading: **70** km/h
